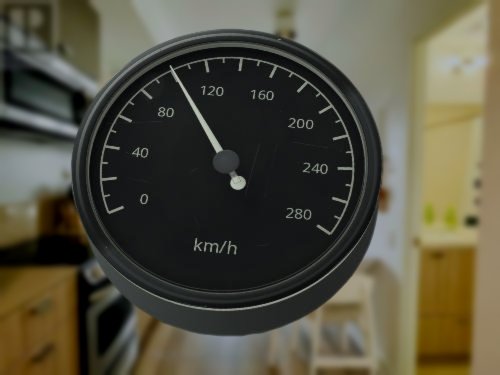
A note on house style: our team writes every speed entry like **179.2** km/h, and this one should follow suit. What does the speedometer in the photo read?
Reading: **100** km/h
